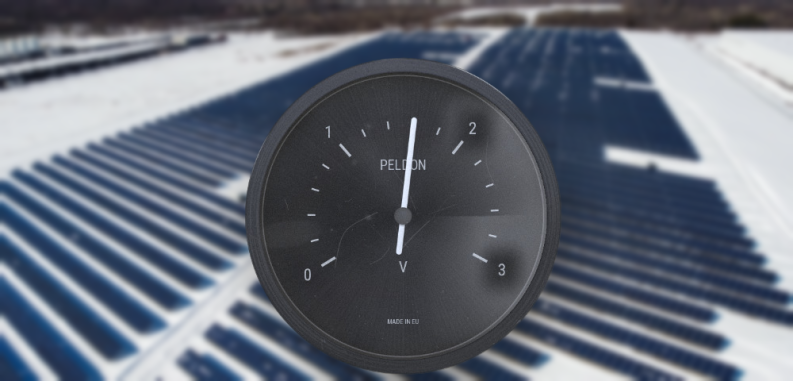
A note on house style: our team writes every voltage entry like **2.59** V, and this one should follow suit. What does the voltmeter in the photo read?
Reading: **1.6** V
